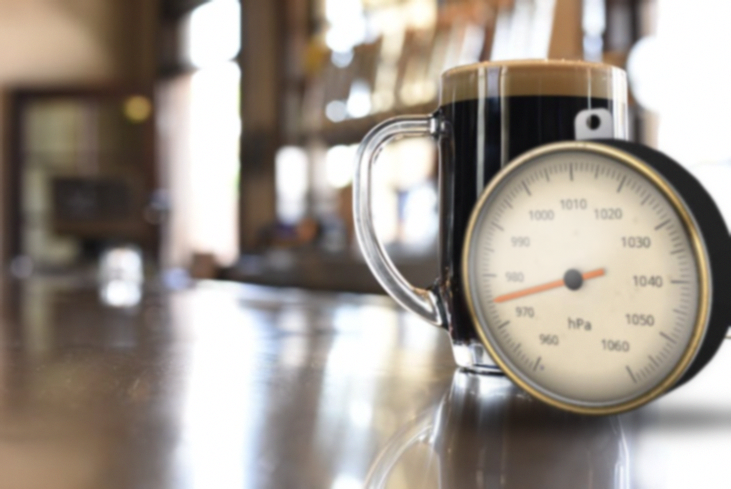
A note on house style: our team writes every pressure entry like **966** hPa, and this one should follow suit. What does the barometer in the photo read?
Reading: **975** hPa
